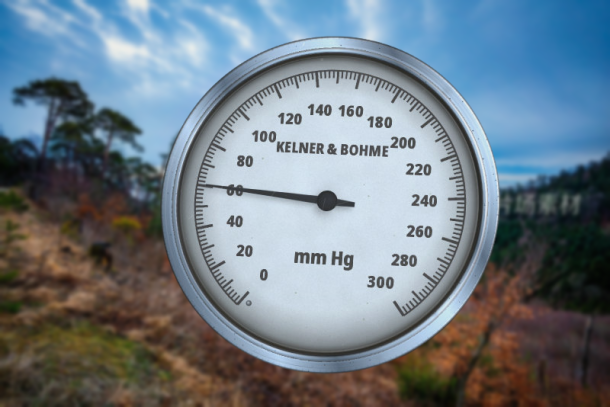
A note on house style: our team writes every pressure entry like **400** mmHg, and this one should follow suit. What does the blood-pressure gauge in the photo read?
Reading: **60** mmHg
